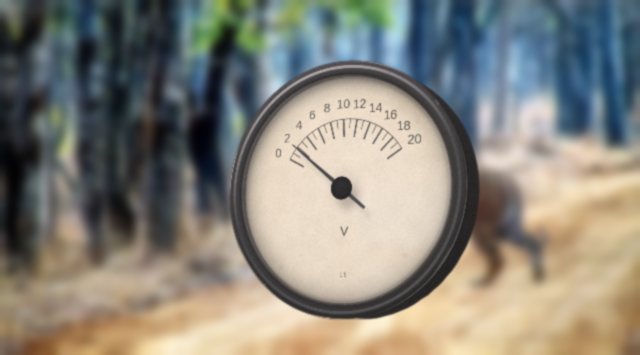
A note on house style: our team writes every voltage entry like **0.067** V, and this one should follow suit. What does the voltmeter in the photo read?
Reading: **2** V
